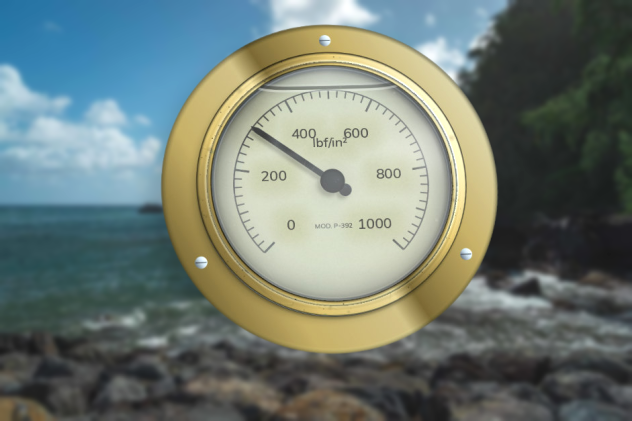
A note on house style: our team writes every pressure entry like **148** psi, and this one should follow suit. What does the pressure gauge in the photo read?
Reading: **300** psi
